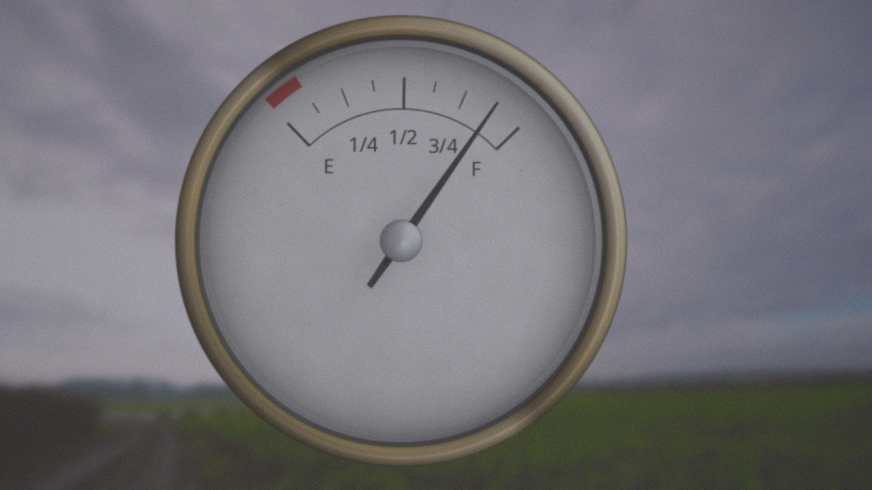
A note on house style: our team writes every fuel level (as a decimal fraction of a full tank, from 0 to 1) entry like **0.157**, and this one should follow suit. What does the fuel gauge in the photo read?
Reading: **0.875**
